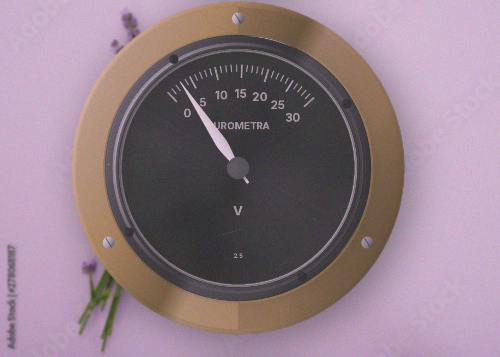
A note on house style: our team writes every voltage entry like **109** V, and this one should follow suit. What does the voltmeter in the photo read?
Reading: **3** V
